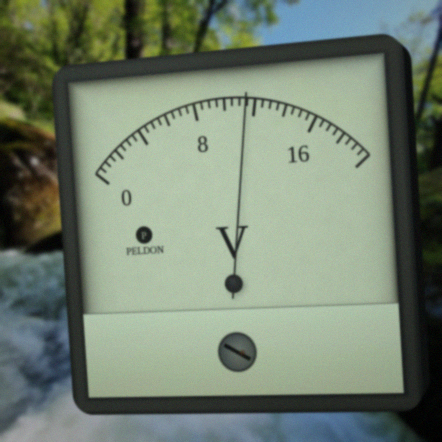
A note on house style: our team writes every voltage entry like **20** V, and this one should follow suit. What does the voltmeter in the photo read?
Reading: **11.5** V
